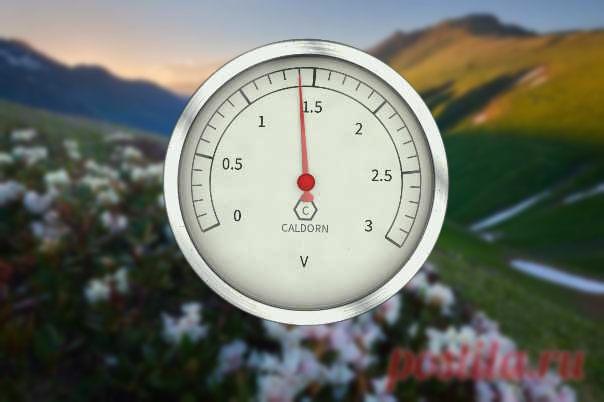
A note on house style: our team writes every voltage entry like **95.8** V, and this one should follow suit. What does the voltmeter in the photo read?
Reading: **1.4** V
